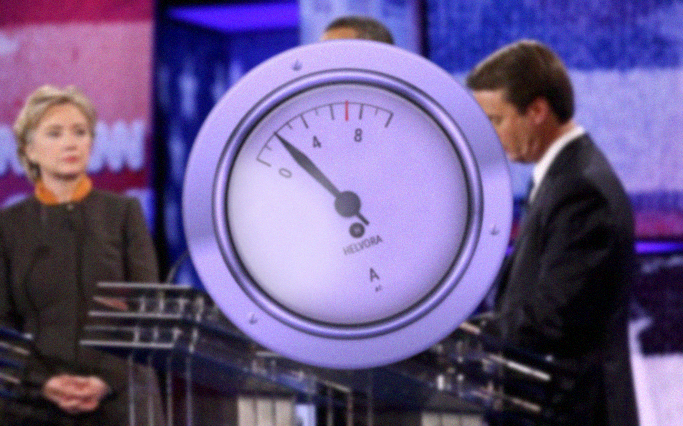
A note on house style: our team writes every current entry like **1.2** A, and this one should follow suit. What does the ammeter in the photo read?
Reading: **2** A
